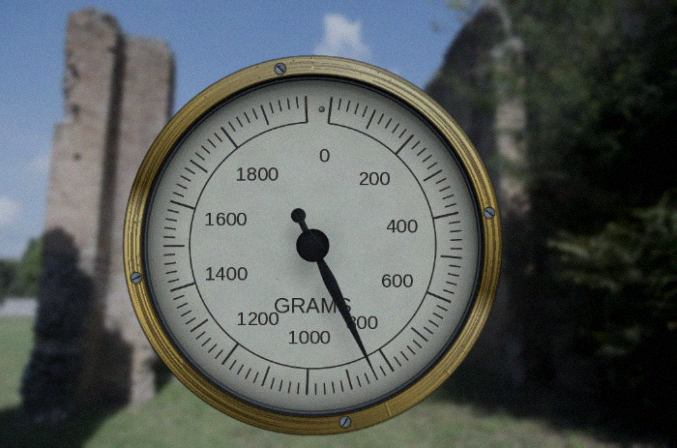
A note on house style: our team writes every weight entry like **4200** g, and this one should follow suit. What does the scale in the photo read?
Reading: **840** g
